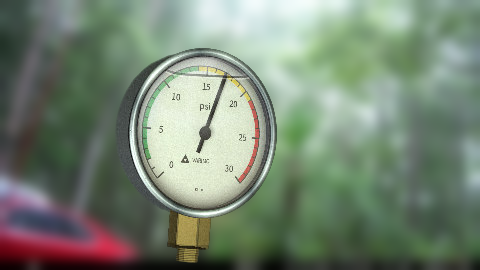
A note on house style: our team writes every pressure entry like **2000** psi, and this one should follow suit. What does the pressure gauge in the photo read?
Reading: **17** psi
